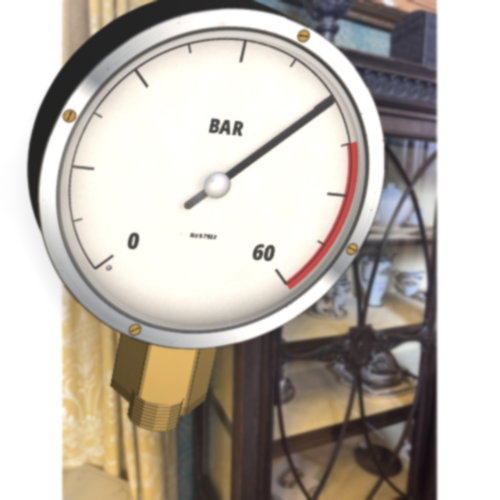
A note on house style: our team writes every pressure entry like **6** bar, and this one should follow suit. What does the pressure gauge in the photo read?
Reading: **40** bar
